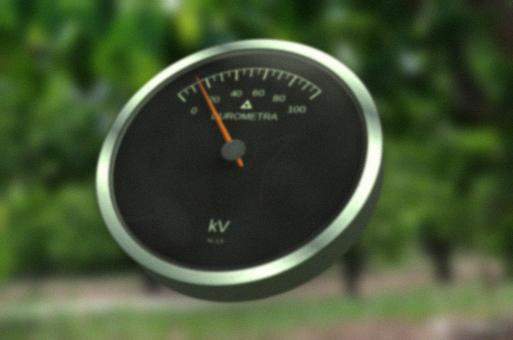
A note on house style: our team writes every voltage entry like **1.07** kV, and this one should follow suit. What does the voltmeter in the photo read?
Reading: **15** kV
